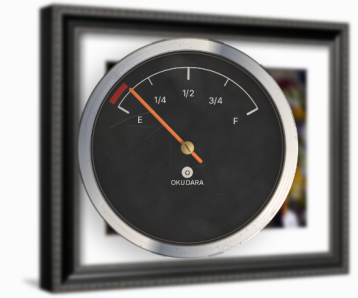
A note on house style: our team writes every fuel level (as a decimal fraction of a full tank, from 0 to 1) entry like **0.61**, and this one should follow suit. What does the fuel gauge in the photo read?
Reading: **0.125**
